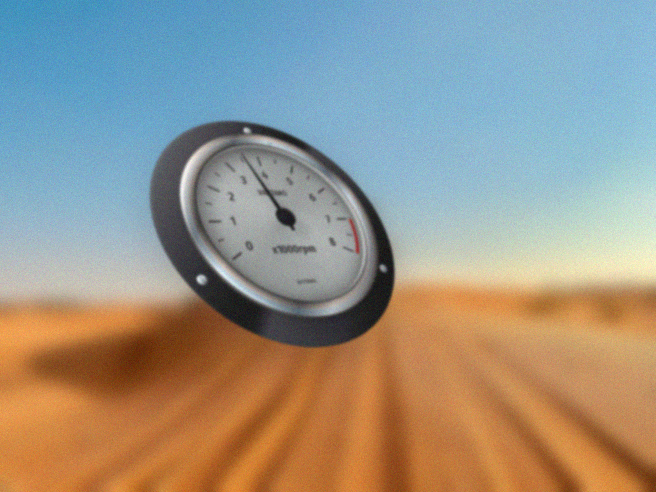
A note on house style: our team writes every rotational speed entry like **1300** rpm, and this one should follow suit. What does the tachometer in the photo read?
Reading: **3500** rpm
